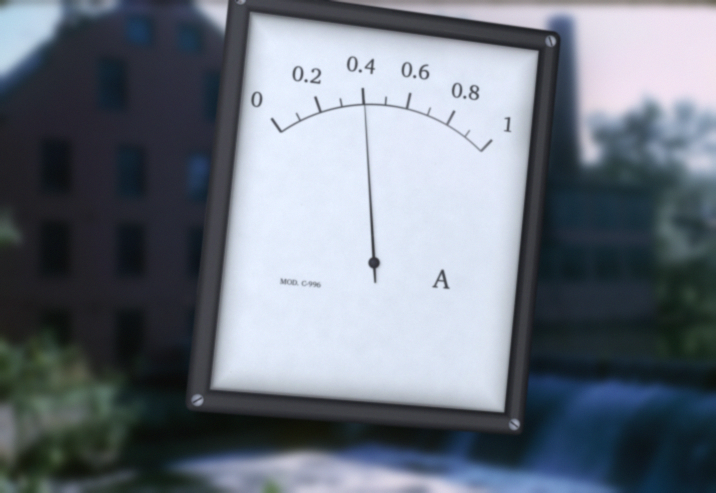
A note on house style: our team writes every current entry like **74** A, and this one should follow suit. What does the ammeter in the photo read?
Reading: **0.4** A
